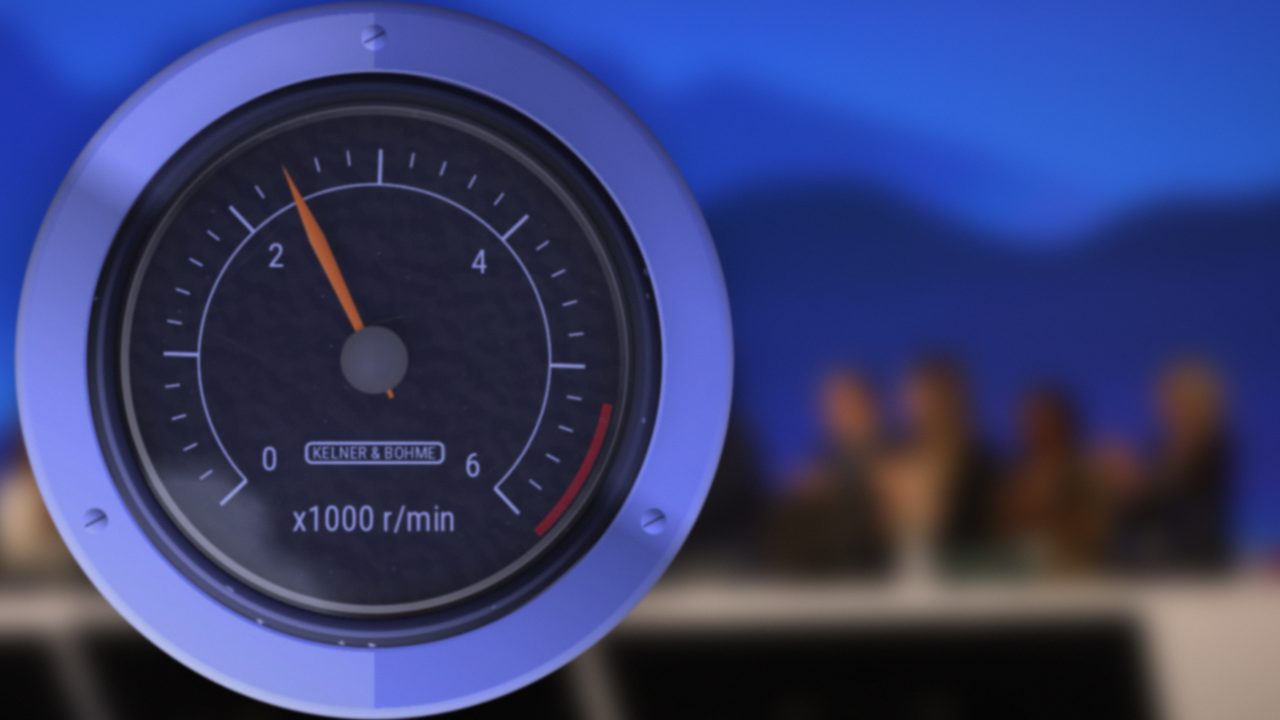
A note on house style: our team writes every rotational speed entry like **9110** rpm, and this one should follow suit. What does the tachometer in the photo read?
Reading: **2400** rpm
